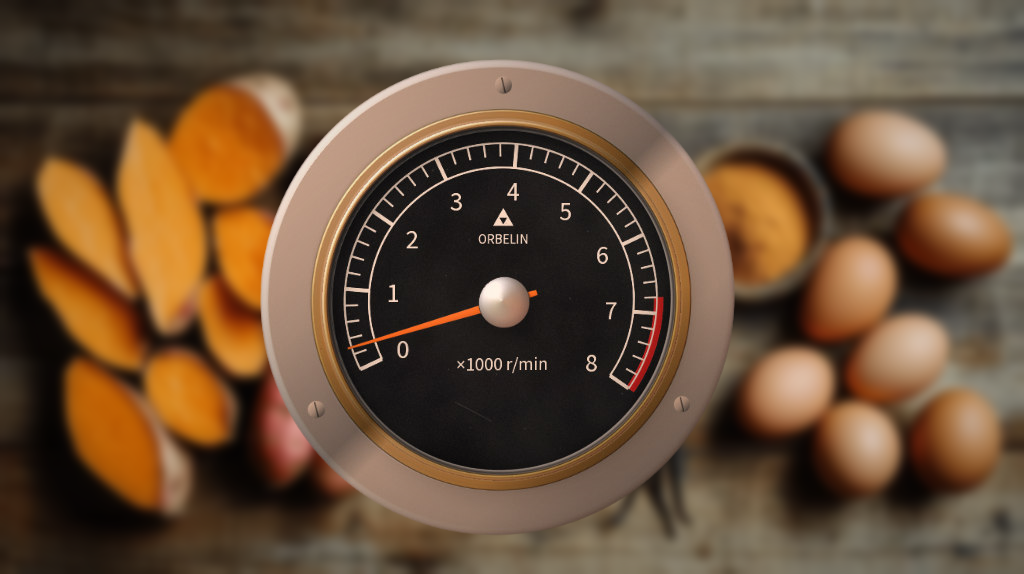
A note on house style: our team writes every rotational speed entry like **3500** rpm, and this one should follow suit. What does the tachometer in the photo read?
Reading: **300** rpm
